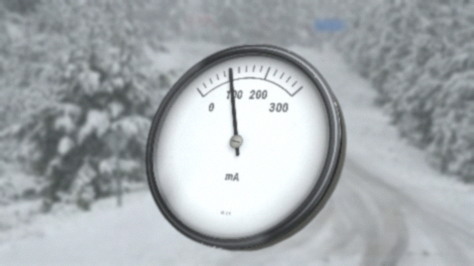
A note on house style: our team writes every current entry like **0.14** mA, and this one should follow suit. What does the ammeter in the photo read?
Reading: **100** mA
